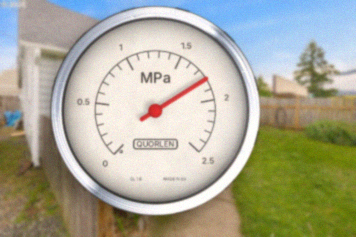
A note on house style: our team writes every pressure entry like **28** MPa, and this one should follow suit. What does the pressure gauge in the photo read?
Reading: **1.8** MPa
